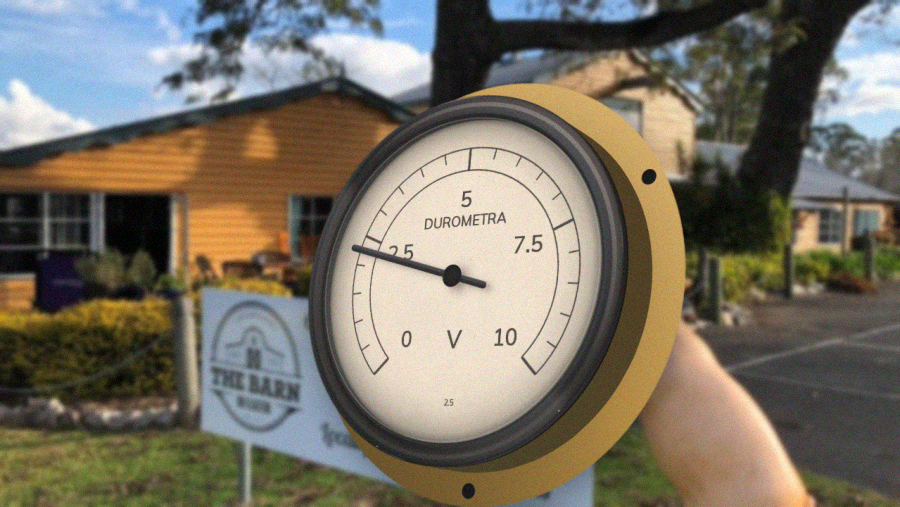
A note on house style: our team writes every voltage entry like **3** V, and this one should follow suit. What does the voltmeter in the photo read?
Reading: **2.25** V
